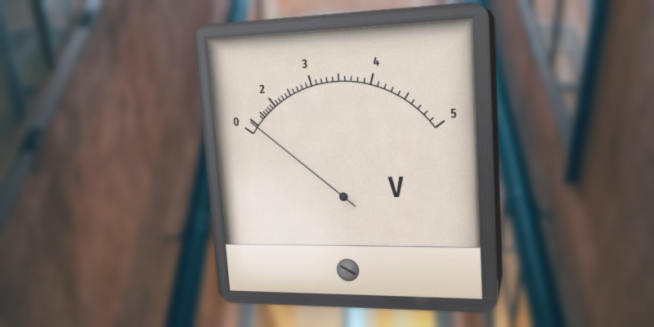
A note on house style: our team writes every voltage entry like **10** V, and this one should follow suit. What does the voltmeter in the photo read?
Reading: **1** V
